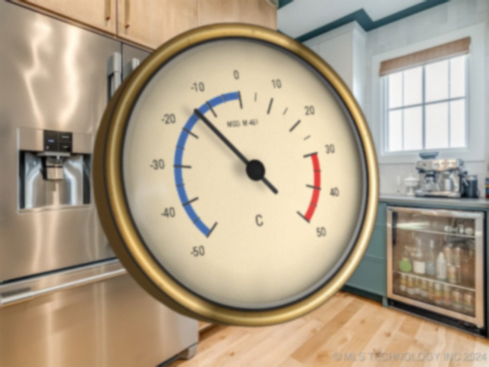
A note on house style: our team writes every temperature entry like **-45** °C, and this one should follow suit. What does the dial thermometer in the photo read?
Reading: **-15** °C
